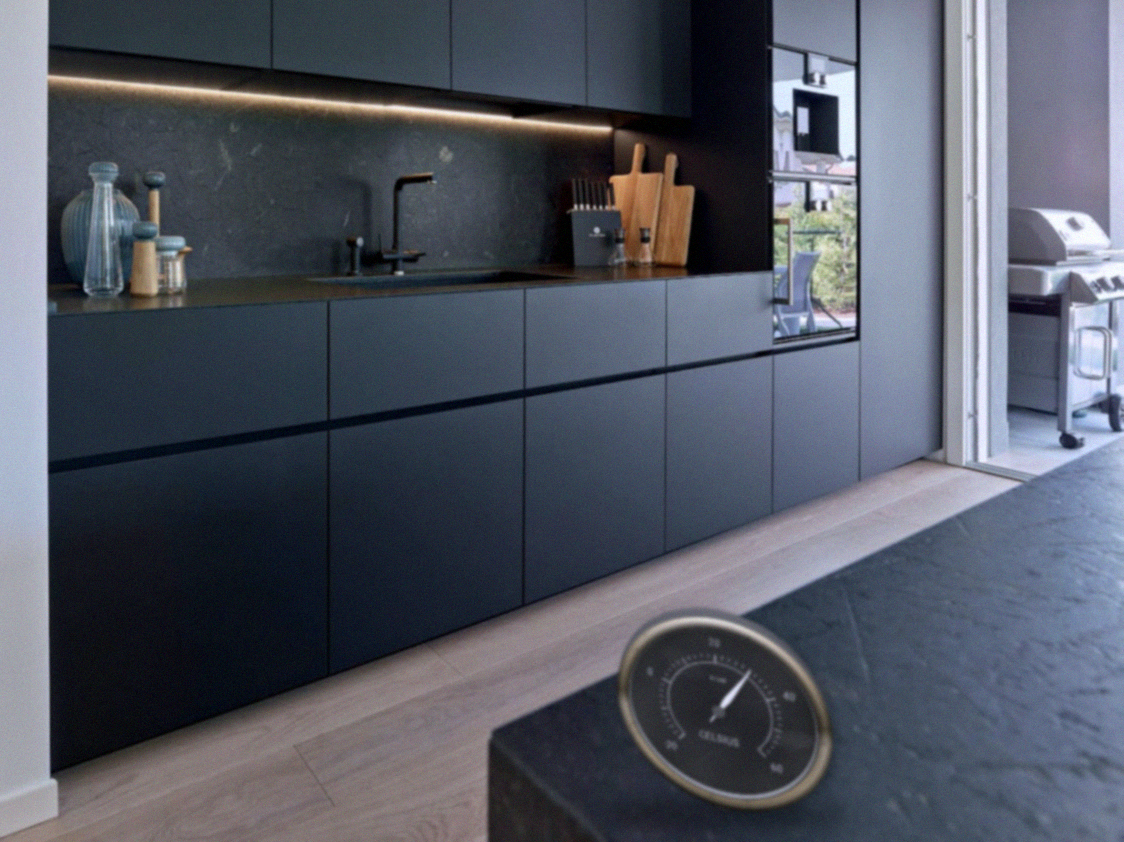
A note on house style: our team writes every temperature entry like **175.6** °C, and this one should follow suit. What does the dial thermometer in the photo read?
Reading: **30** °C
